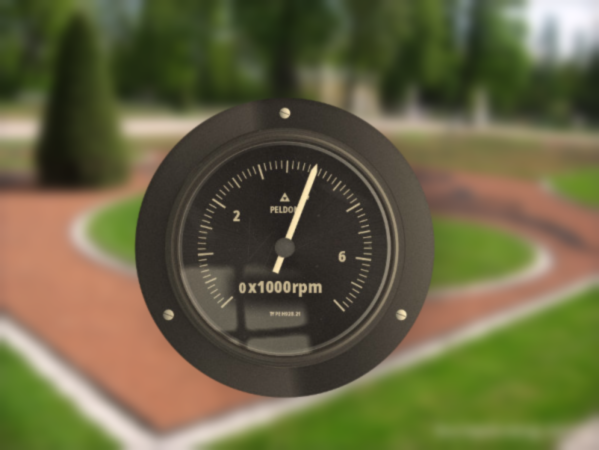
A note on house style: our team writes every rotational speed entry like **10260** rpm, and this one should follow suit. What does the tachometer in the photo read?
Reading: **4000** rpm
